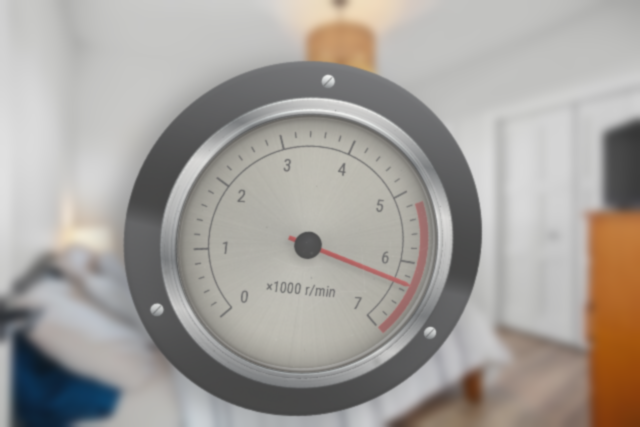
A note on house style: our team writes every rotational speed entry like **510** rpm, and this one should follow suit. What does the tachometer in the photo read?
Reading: **6300** rpm
